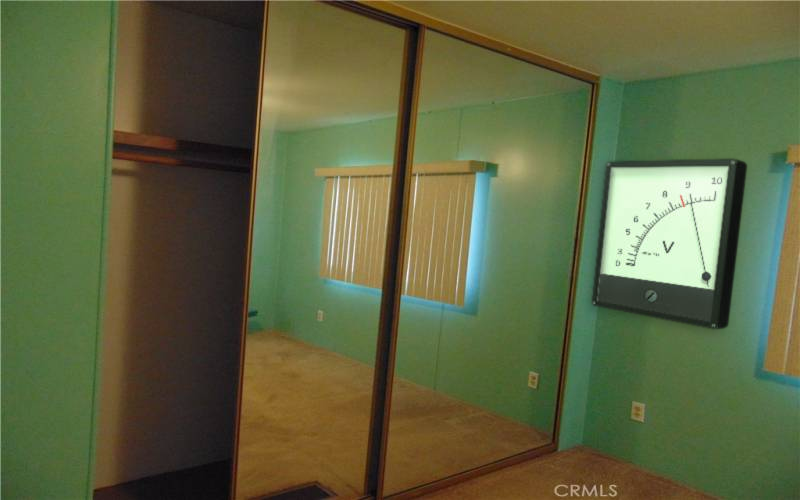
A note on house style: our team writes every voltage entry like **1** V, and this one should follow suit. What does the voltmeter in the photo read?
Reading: **9** V
